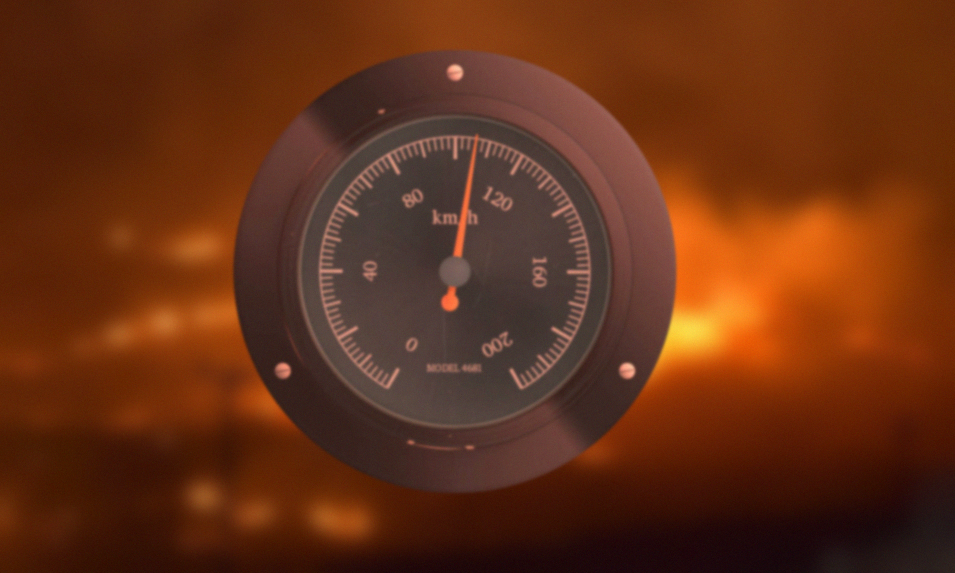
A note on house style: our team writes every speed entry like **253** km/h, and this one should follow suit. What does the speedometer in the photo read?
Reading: **106** km/h
